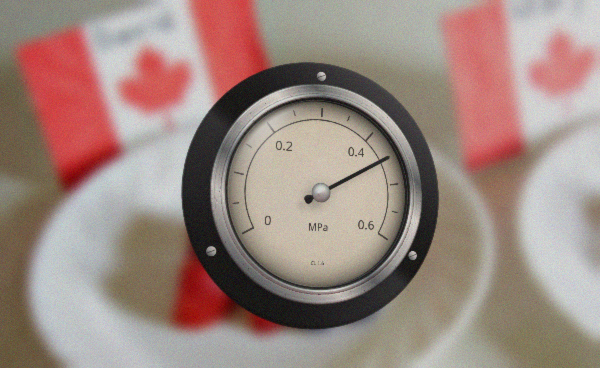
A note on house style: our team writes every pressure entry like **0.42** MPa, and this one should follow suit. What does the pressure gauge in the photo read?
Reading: **0.45** MPa
